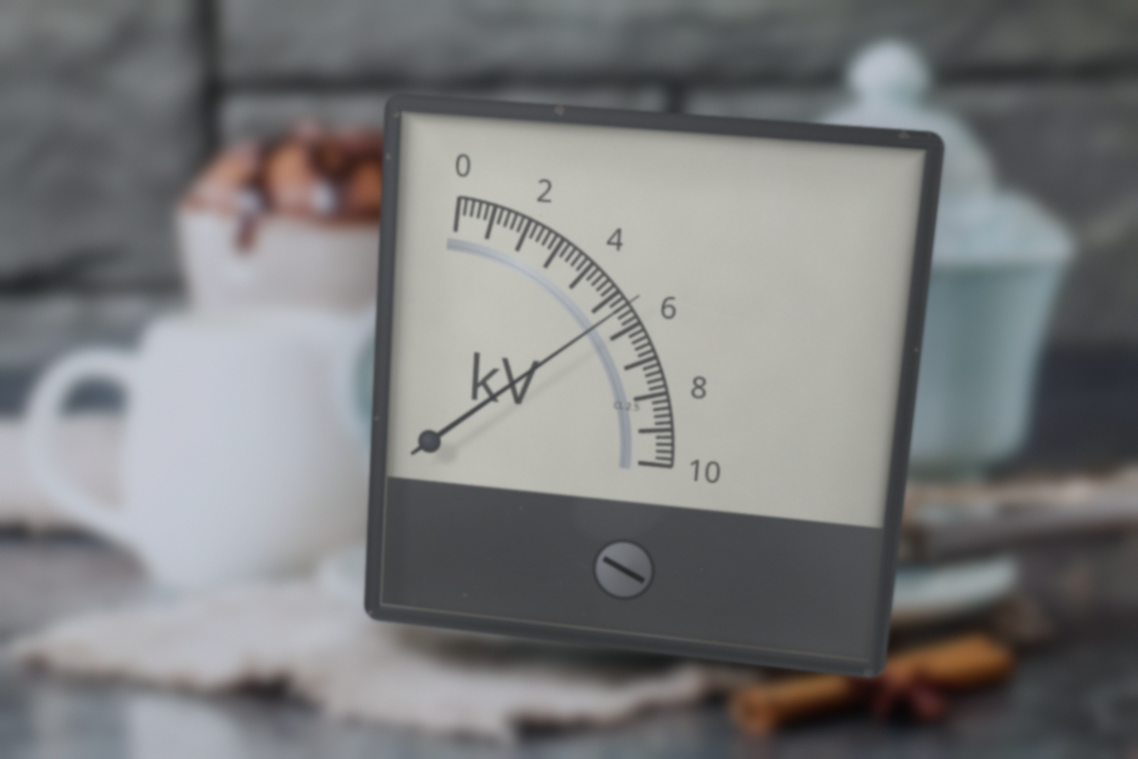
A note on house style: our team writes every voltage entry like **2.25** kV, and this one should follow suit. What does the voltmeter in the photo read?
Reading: **5.4** kV
